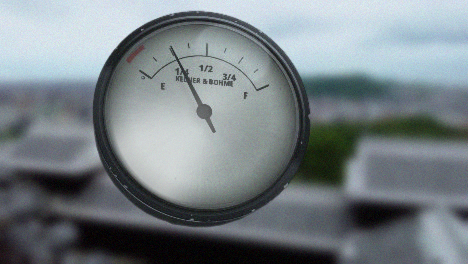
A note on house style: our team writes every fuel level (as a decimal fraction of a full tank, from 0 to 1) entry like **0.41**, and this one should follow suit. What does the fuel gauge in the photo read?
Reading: **0.25**
